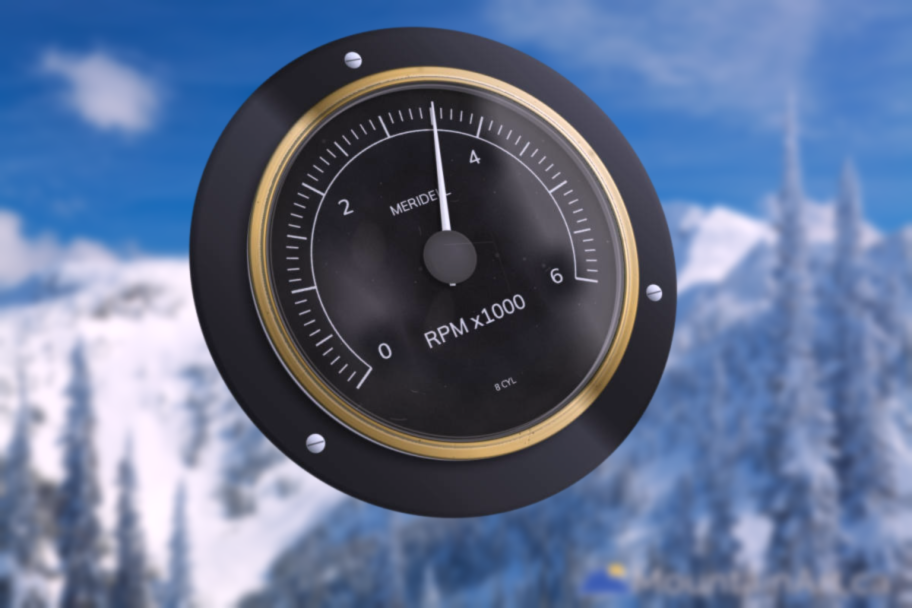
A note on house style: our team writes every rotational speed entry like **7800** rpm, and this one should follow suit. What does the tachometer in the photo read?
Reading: **3500** rpm
